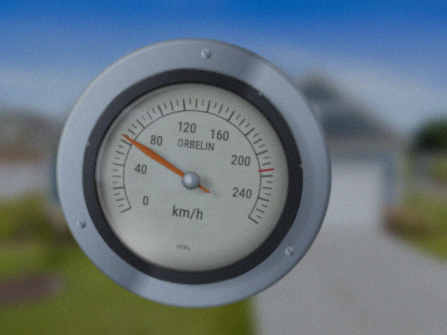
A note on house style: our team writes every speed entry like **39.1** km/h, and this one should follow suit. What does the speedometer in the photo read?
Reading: **65** km/h
